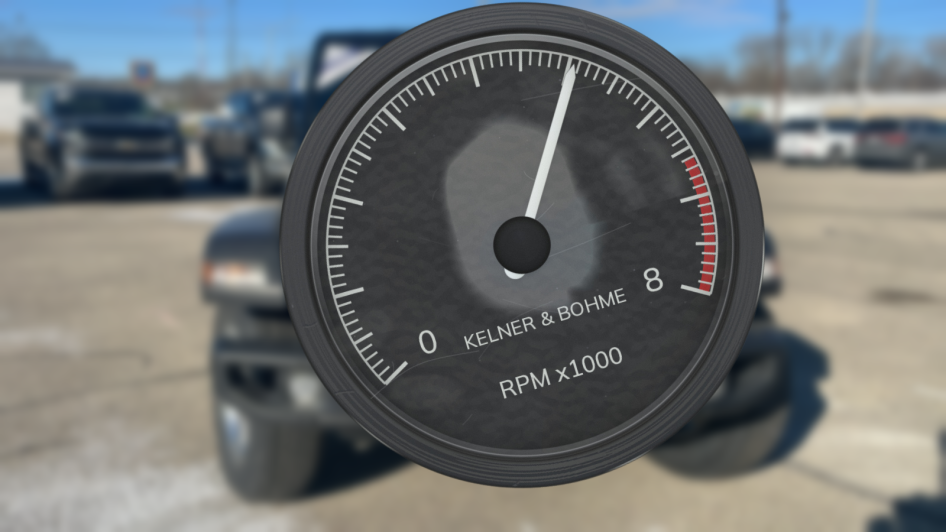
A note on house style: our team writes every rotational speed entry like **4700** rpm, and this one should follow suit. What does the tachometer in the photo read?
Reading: **5050** rpm
